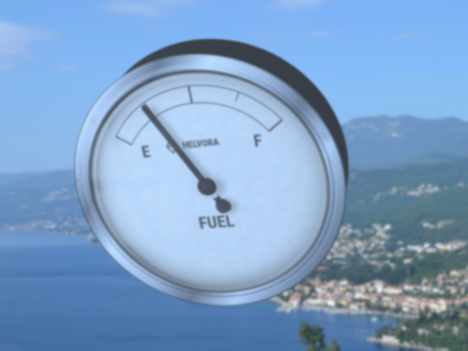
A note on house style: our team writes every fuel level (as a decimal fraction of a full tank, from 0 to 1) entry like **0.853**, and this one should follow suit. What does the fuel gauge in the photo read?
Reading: **0.25**
